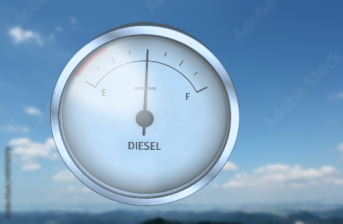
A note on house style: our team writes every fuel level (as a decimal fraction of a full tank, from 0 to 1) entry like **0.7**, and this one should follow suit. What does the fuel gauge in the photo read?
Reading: **0.5**
